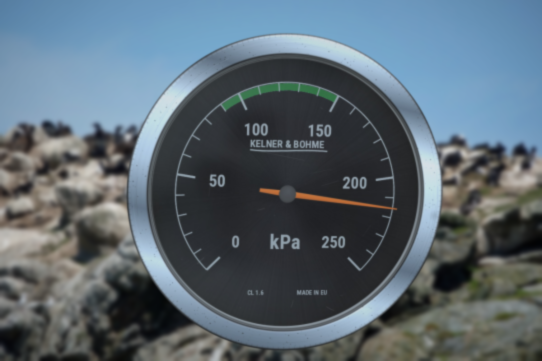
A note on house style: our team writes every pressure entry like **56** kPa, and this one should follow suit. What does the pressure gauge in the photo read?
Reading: **215** kPa
